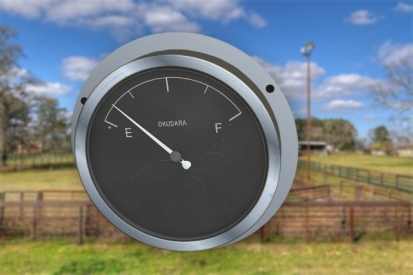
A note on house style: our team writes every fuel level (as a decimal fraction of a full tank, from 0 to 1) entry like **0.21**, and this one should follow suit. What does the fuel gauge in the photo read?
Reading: **0.125**
